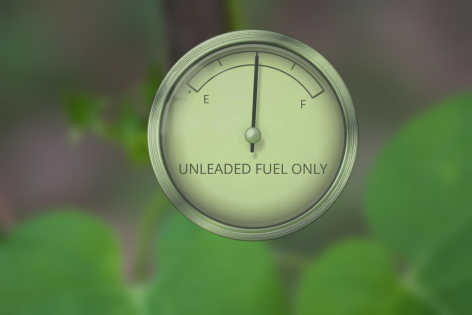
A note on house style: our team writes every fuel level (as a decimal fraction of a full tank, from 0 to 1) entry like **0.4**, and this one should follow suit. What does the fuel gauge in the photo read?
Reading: **0.5**
